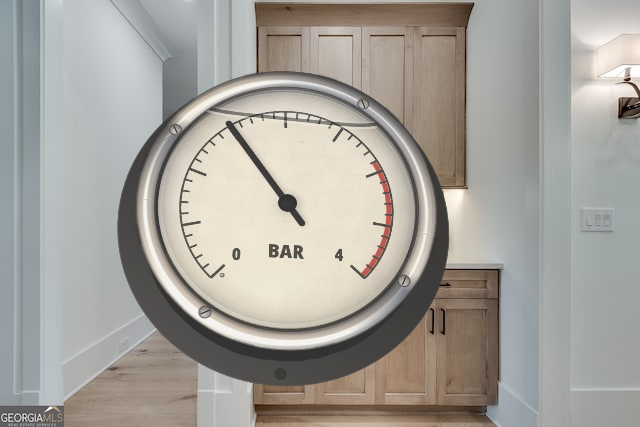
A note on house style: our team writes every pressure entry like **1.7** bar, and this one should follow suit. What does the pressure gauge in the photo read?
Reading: **1.5** bar
